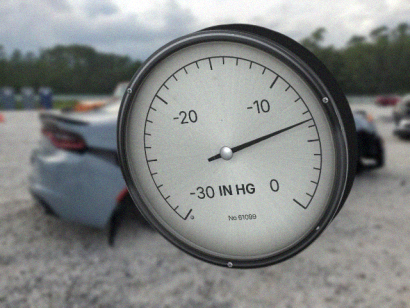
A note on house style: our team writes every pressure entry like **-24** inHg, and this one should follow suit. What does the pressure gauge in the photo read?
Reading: **-6.5** inHg
